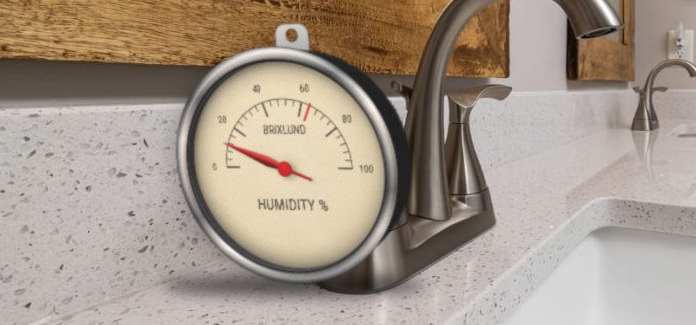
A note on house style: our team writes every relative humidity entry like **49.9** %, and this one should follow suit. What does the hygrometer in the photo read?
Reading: **12** %
